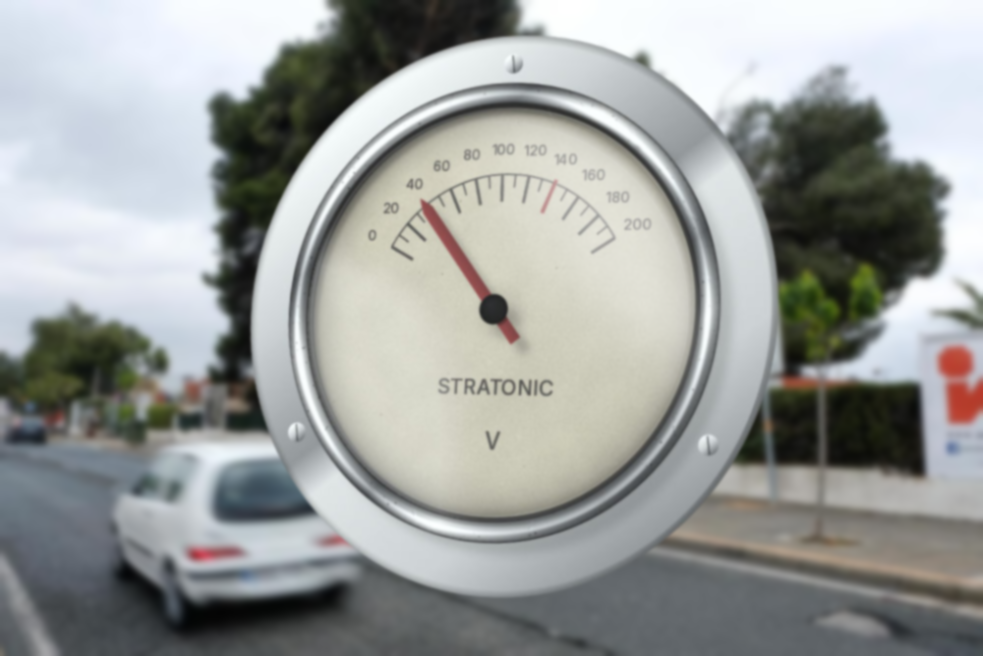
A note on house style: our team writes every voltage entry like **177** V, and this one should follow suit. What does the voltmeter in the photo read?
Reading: **40** V
